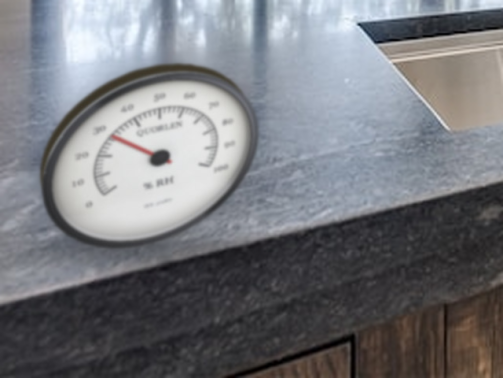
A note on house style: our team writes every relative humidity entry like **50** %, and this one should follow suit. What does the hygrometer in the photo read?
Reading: **30** %
